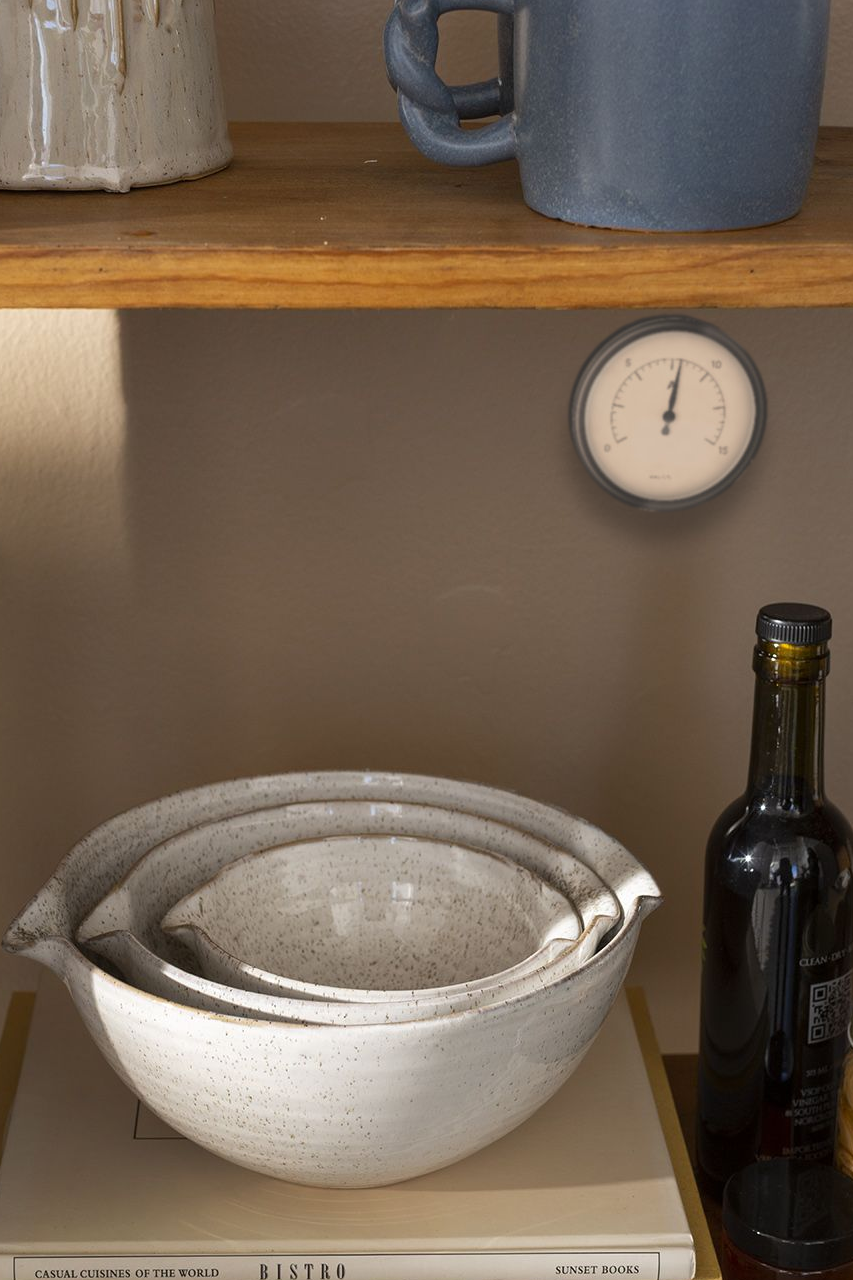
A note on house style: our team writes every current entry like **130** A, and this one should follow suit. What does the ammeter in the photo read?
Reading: **8** A
